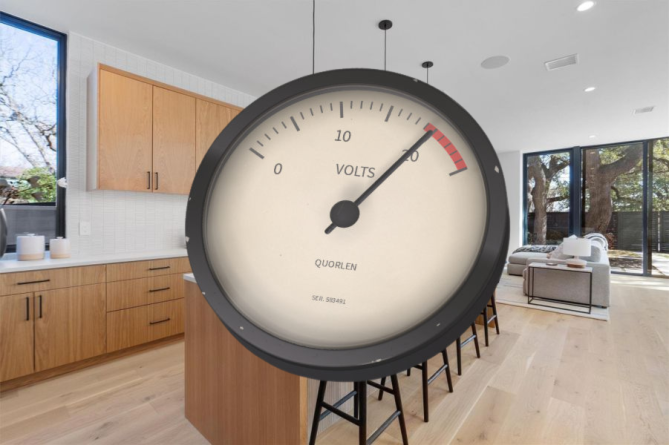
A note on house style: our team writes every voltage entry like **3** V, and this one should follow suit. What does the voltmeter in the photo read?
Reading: **20** V
